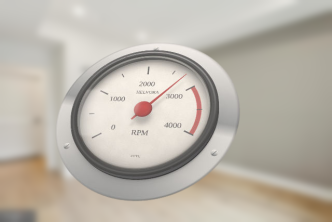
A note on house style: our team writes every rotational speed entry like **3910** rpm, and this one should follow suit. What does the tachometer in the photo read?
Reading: **2750** rpm
